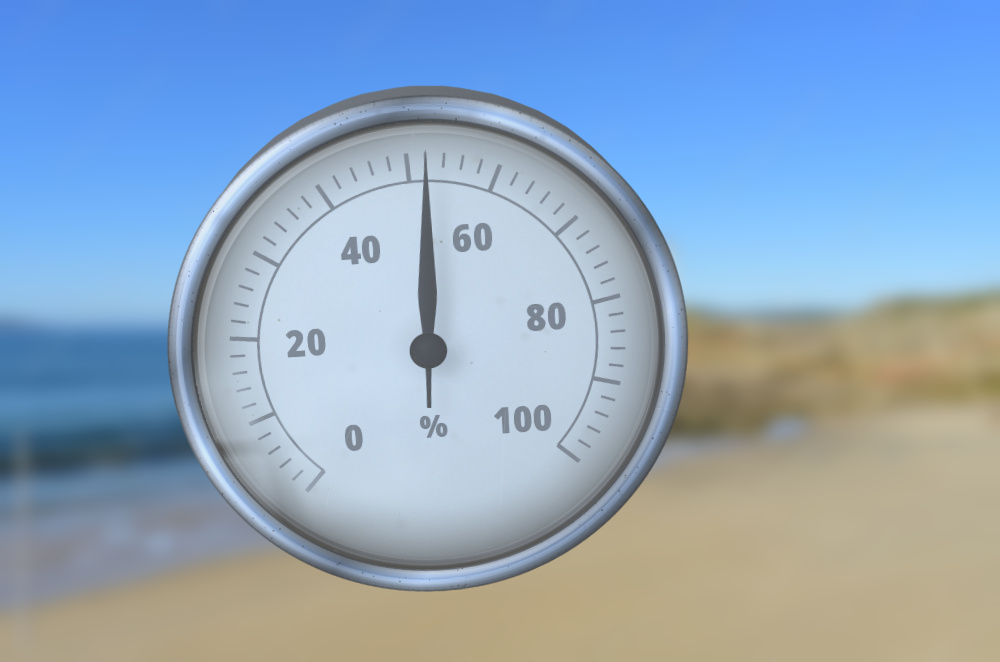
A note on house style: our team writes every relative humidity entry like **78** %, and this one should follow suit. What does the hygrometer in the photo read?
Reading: **52** %
